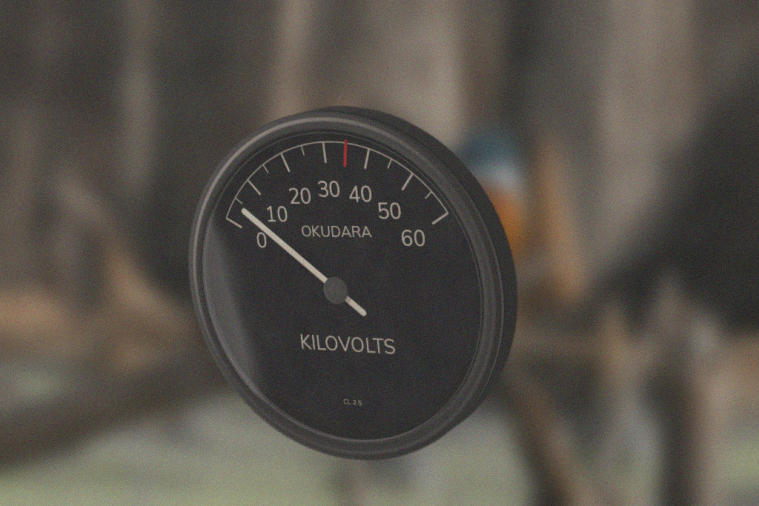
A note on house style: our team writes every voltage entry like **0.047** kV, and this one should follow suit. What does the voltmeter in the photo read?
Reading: **5** kV
